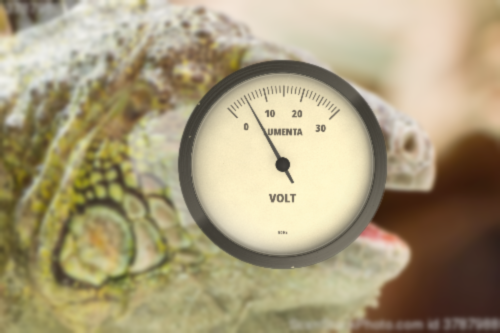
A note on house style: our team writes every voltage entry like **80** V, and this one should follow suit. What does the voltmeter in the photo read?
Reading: **5** V
